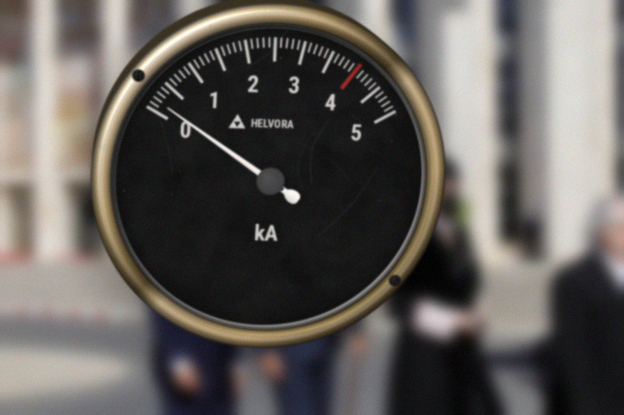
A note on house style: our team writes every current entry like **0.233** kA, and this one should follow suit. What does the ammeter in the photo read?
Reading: **0.2** kA
